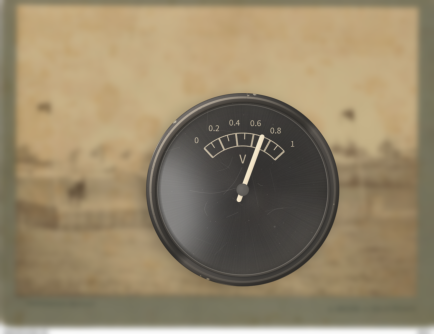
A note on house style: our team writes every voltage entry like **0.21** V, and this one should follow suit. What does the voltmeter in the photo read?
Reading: **0.7** V
